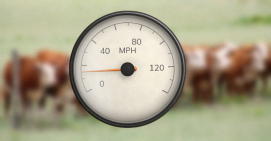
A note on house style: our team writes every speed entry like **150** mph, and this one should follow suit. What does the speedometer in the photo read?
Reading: **15** mph
